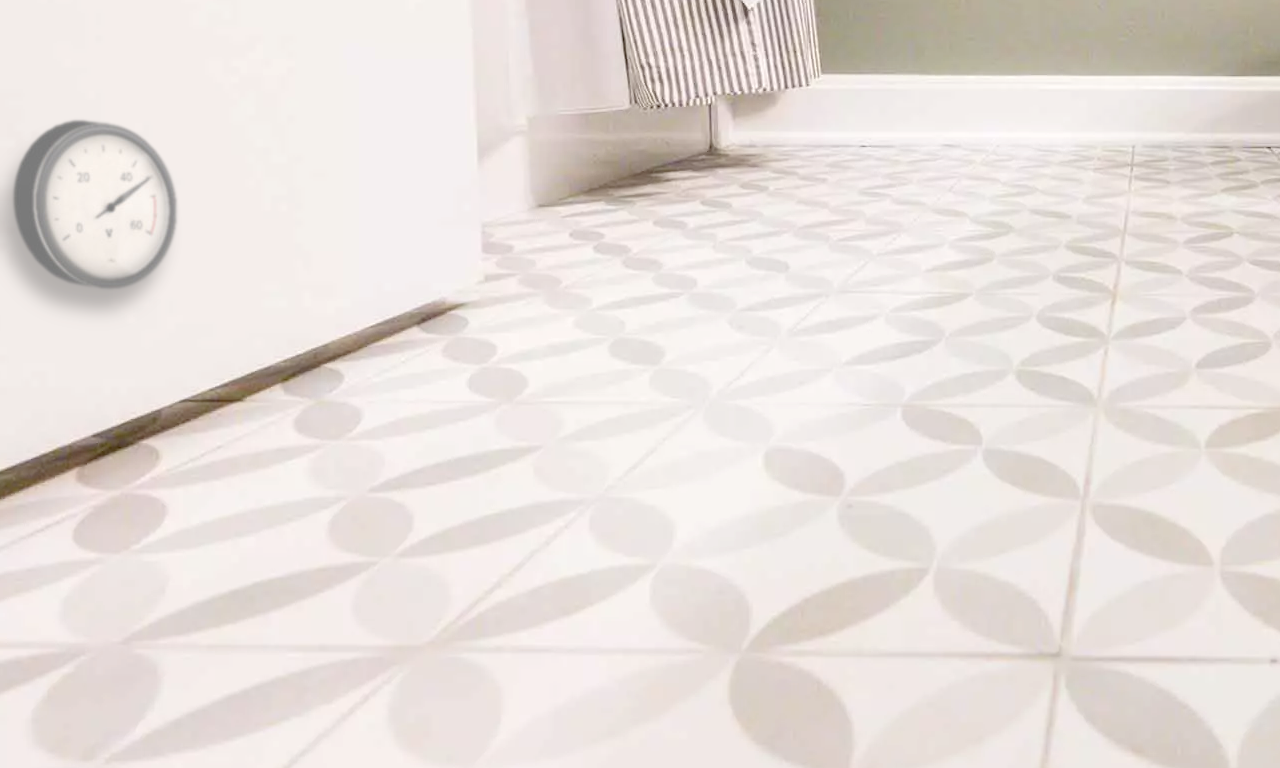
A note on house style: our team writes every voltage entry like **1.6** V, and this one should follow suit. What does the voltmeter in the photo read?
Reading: **45** V
